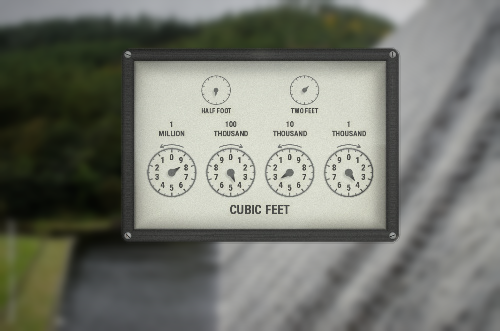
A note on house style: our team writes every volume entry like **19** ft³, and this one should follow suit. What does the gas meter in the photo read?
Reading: **843400** ft³
